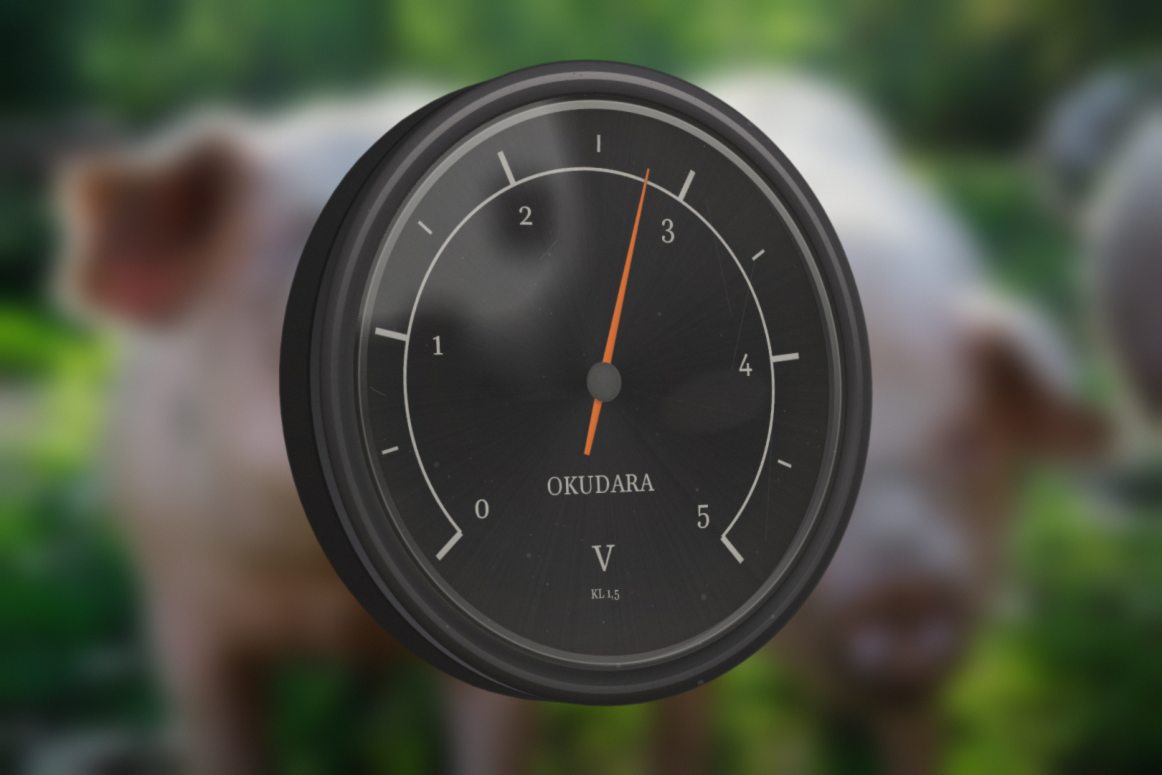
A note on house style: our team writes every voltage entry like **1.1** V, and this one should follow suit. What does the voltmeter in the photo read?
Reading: **2.75** V
